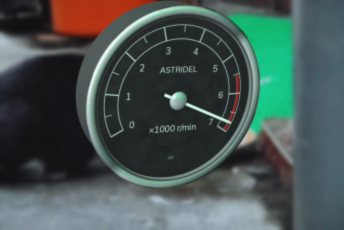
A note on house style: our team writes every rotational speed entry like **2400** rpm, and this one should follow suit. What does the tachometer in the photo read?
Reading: **6750** rpm
